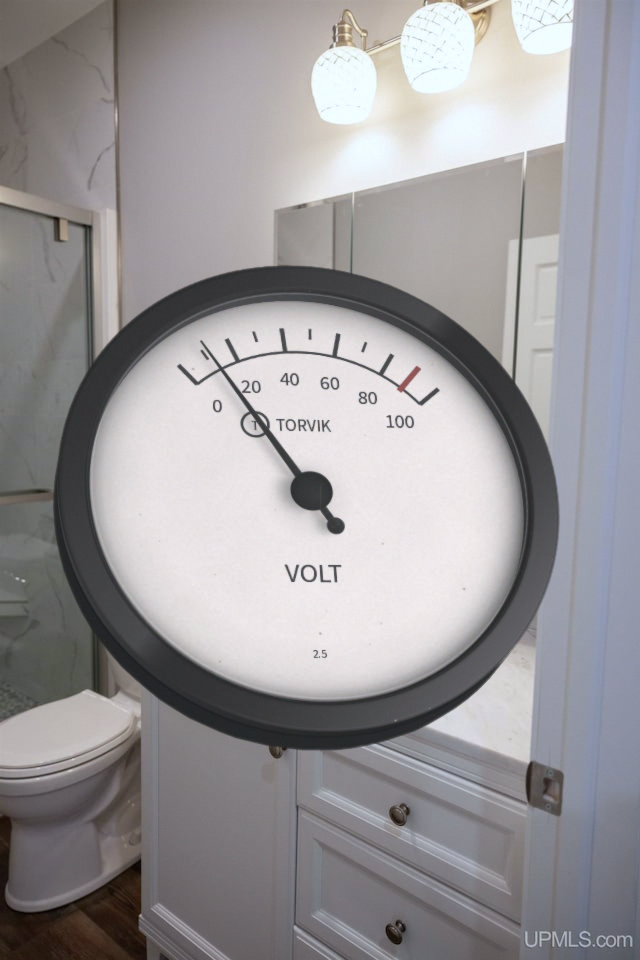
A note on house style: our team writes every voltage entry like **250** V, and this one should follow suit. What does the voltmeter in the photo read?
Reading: **10** V
